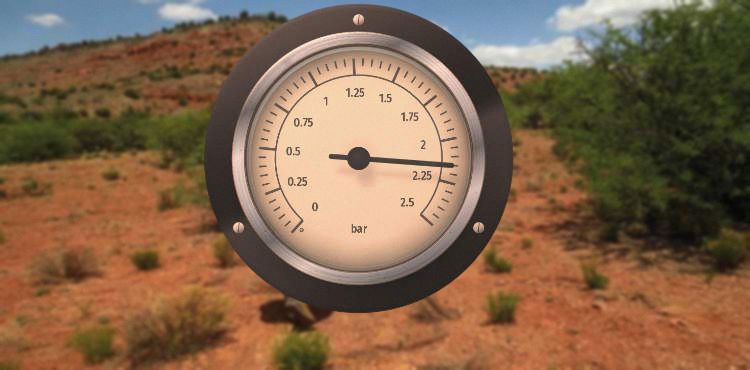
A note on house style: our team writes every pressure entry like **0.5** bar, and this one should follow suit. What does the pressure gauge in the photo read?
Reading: **2.15** bar
